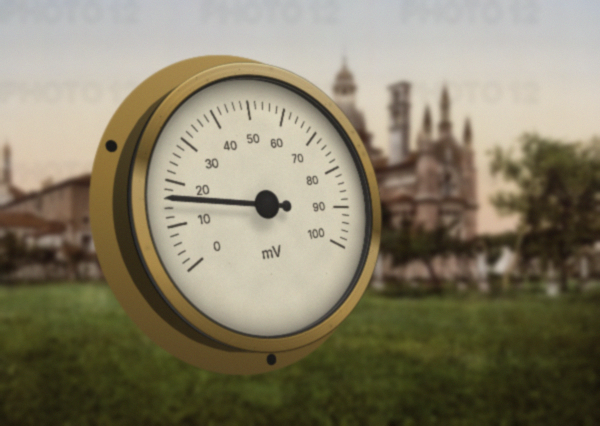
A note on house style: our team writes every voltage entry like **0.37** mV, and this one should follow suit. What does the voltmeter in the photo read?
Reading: **16** mV
